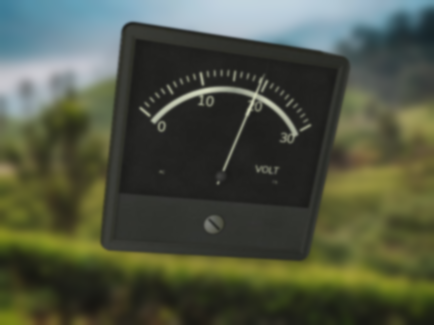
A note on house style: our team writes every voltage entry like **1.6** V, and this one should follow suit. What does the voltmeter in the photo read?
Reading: **19** V
